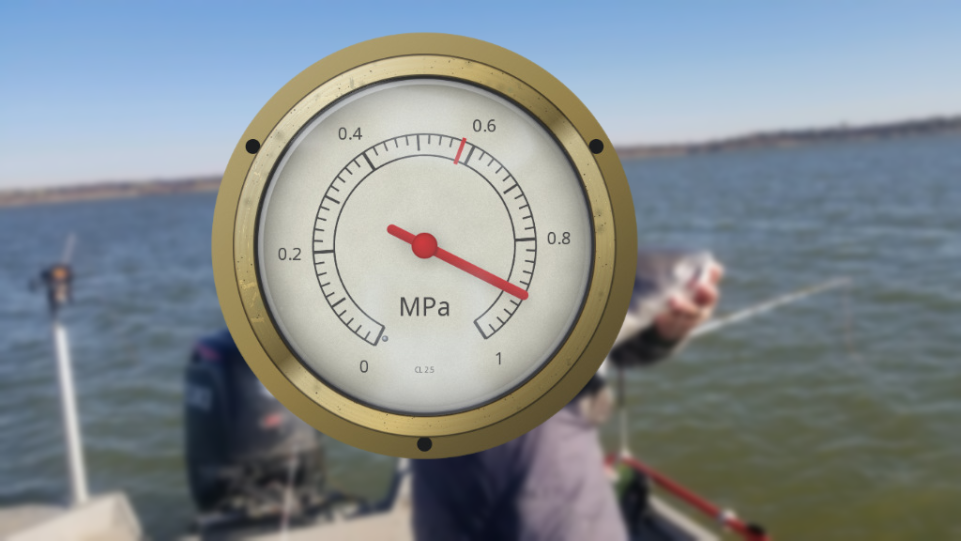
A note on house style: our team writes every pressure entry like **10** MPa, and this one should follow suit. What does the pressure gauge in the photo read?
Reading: **0.9** MPa
